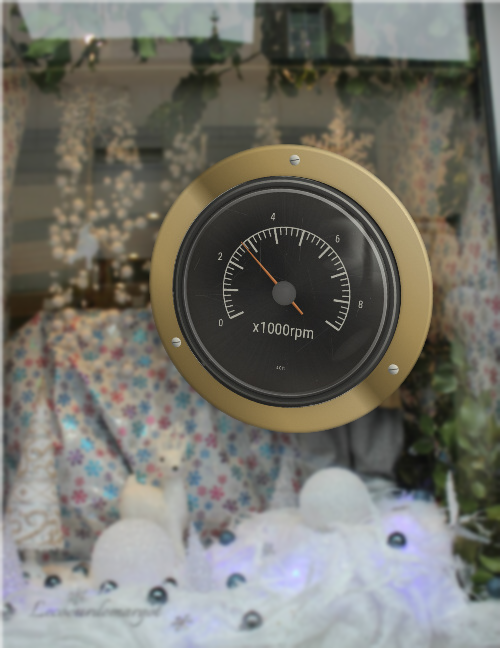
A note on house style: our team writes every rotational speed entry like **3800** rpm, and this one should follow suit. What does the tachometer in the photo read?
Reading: **2800** rpm
